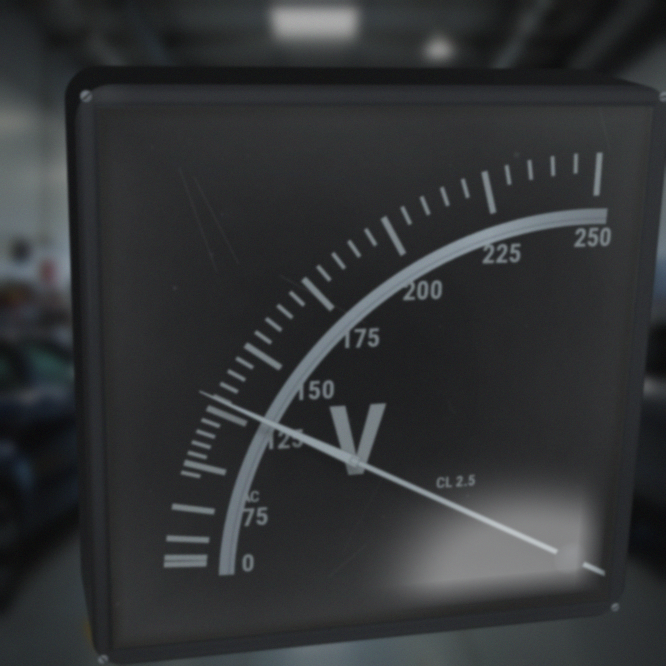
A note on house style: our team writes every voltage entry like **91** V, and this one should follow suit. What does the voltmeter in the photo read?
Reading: **130** V
